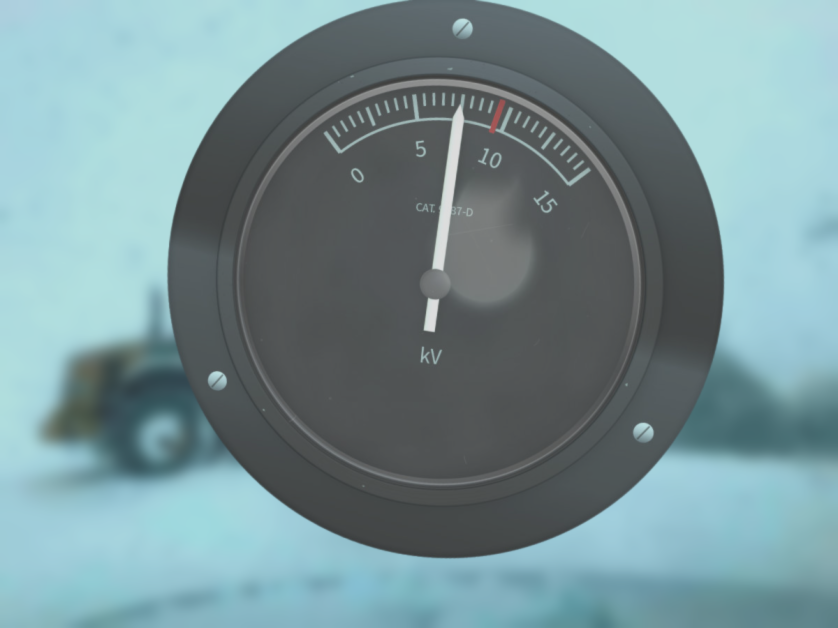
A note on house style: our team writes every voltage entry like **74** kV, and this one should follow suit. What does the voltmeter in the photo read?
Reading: **7.5** kV
